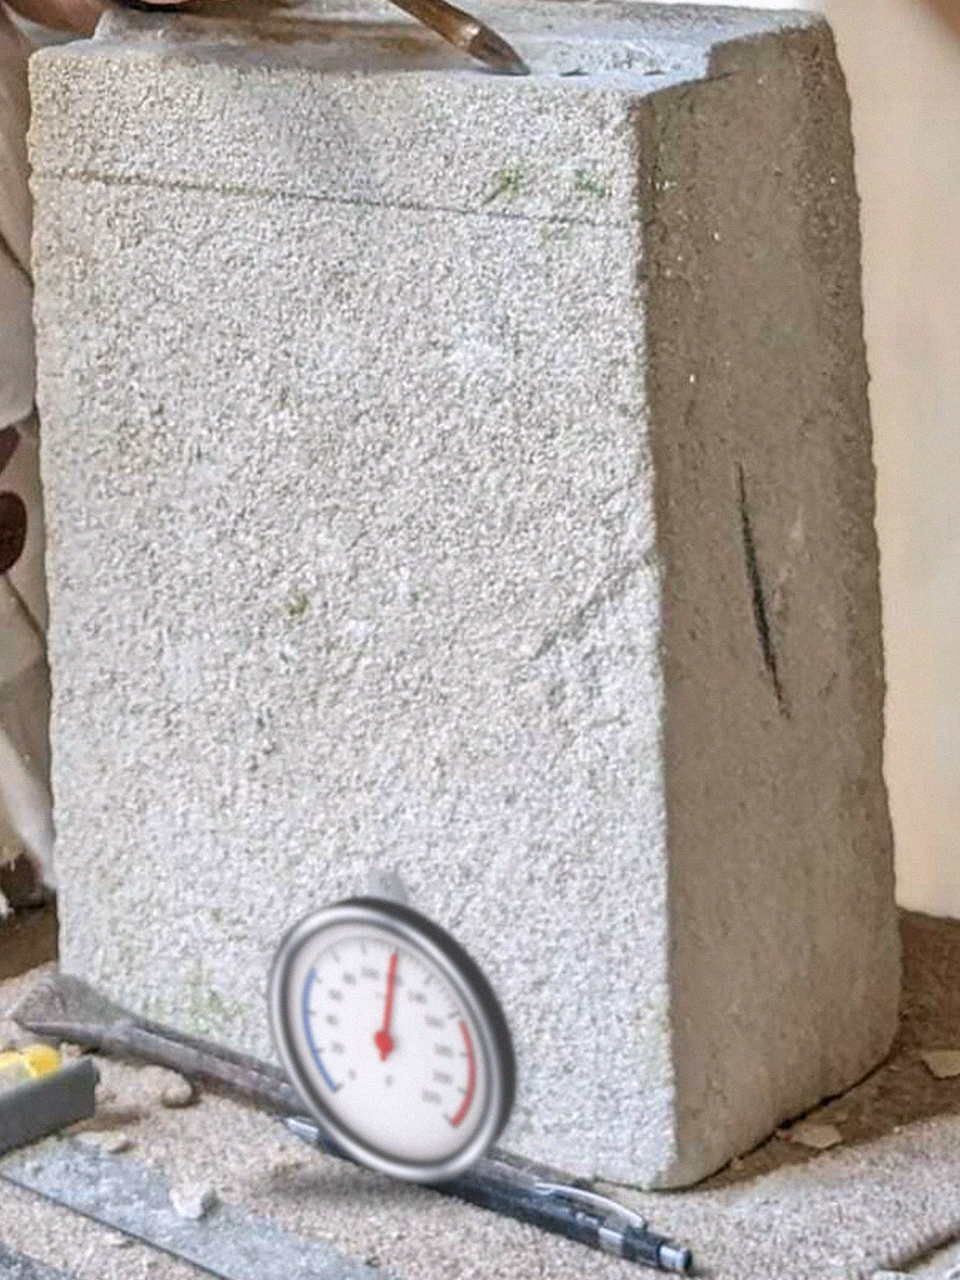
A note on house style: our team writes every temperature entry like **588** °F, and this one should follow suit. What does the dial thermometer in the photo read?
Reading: **120** °F
